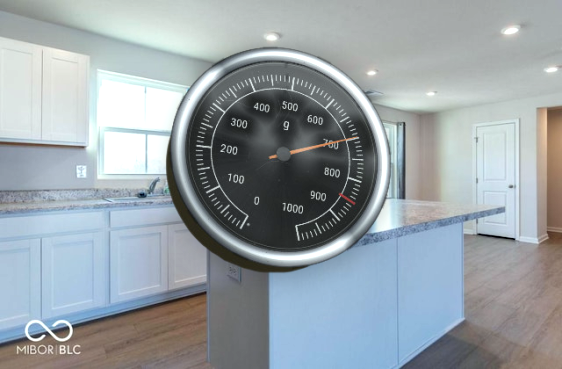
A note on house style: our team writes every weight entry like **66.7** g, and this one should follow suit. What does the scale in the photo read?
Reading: **700** g
